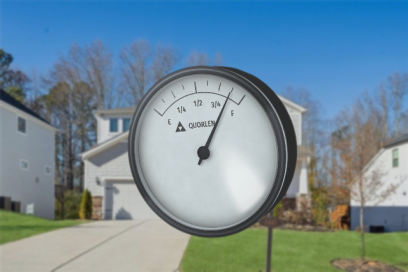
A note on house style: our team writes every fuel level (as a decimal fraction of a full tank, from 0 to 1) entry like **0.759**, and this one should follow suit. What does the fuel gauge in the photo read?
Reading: **0.875**
